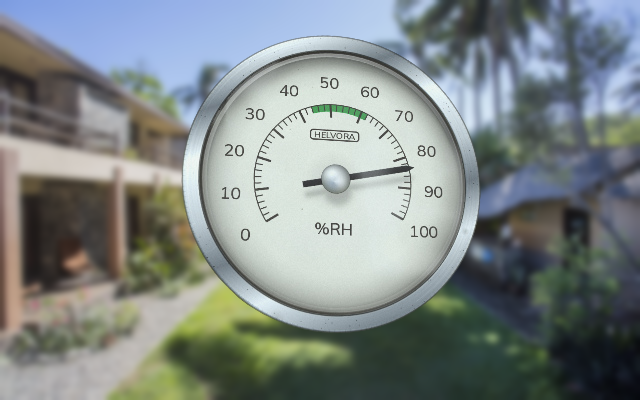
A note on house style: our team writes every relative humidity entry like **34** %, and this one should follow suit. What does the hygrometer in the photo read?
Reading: **84** %
